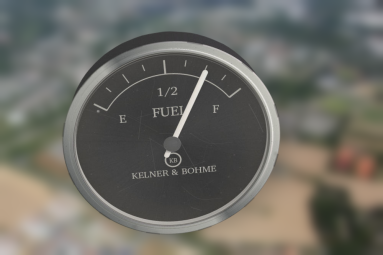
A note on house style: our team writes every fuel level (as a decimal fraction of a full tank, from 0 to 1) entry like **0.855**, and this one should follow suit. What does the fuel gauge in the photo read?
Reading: **0.75**
